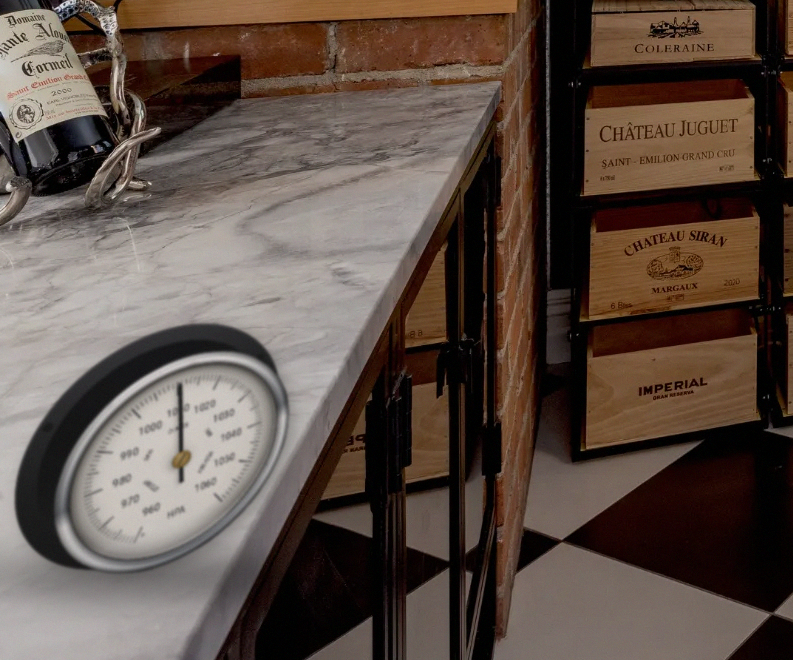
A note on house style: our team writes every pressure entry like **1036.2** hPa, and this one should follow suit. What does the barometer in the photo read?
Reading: **1010** hPa
